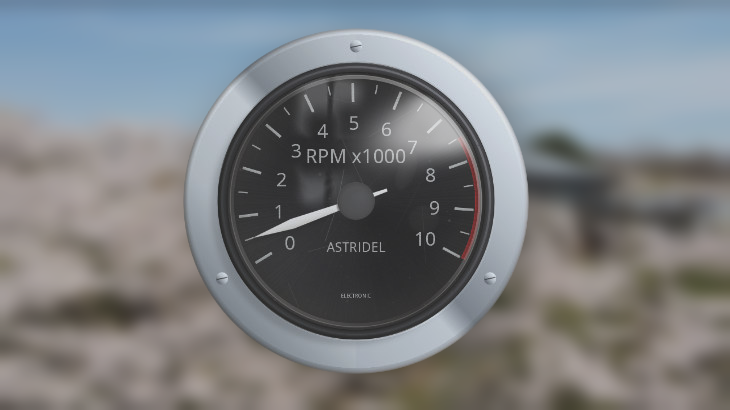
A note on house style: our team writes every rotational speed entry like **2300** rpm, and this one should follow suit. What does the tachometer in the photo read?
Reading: **500** rpm
